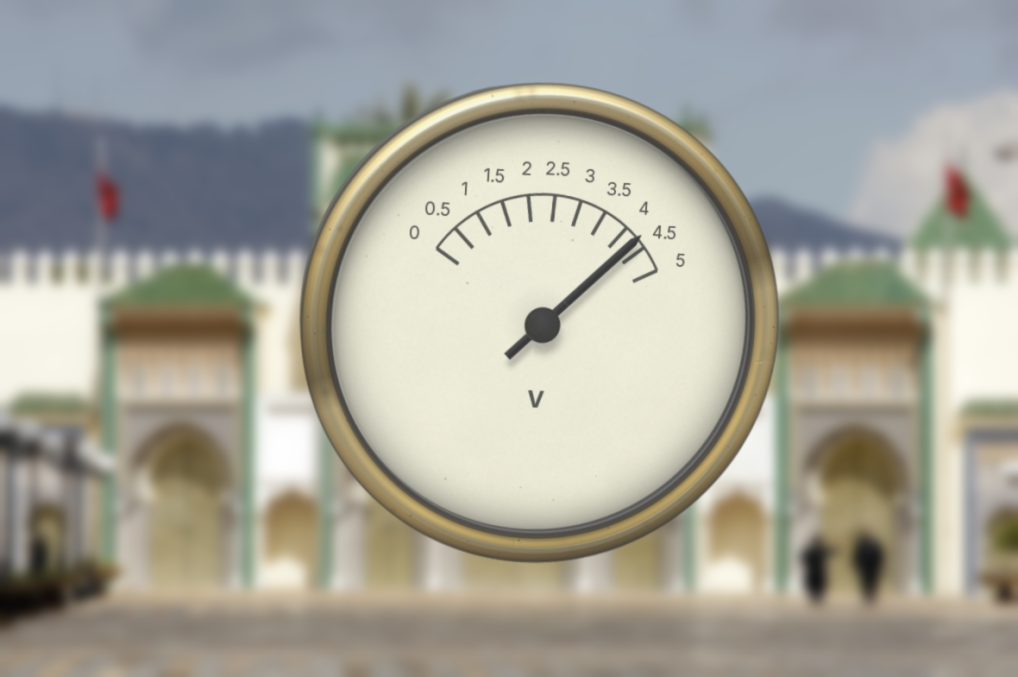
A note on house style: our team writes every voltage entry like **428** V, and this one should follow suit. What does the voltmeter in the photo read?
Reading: **4.25** V
